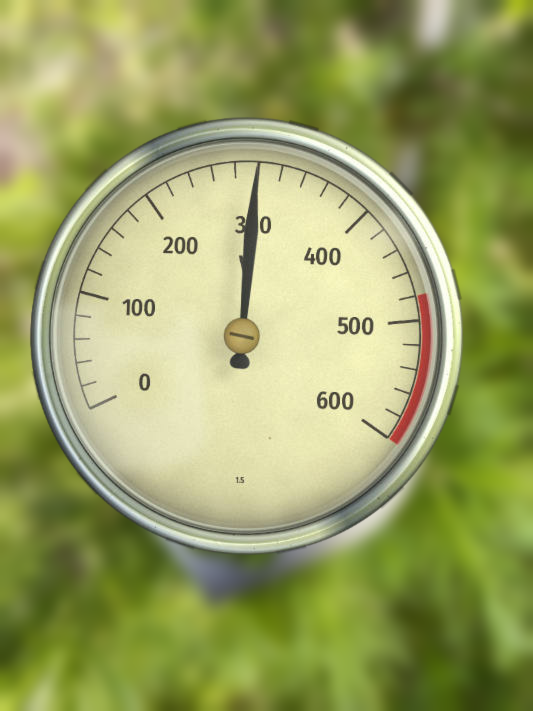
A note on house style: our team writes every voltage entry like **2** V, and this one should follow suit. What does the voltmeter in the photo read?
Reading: **300** V
